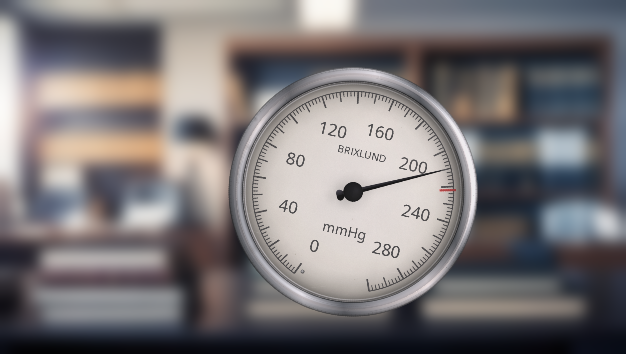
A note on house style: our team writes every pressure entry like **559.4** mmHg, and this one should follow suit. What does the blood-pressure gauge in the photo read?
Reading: **210** mmHg
